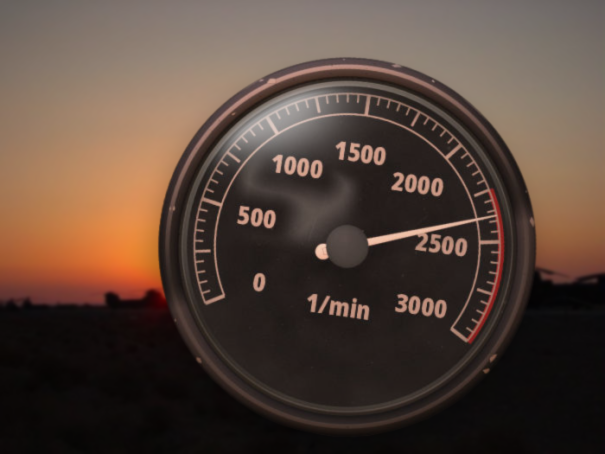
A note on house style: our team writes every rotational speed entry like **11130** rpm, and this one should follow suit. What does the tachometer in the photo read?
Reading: **2375** rpm
